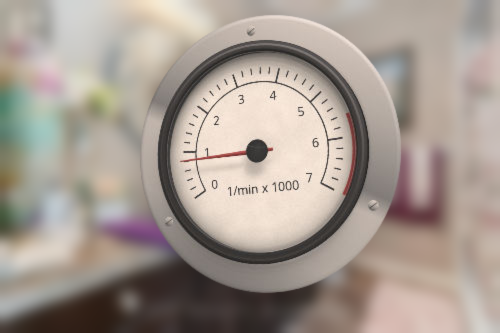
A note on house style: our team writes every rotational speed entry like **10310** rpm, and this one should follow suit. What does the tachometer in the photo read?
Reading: **800** rpm
